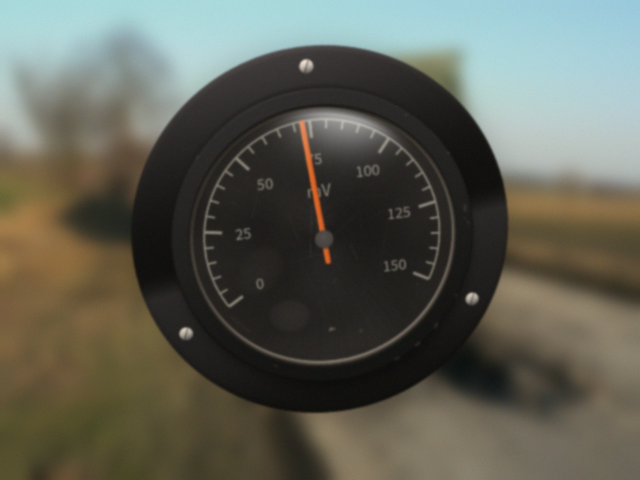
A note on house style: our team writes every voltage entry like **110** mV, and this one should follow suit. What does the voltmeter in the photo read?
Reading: **72.5** mV
